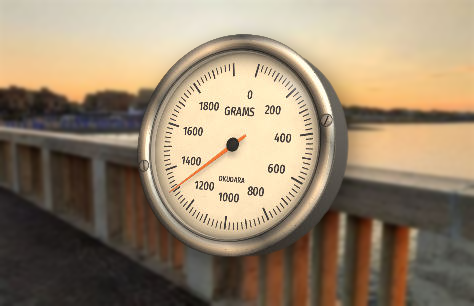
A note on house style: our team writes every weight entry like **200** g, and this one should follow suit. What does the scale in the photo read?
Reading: **1300** g
